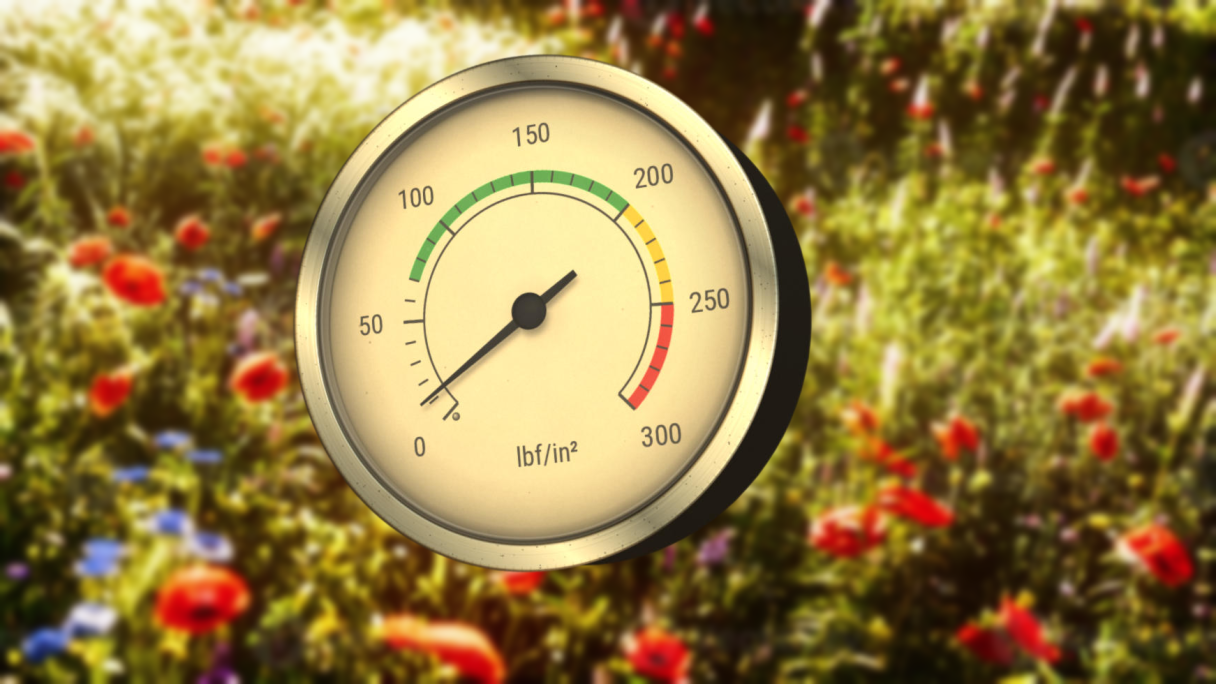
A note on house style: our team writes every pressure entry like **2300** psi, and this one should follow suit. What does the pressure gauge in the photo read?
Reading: **10** psi
